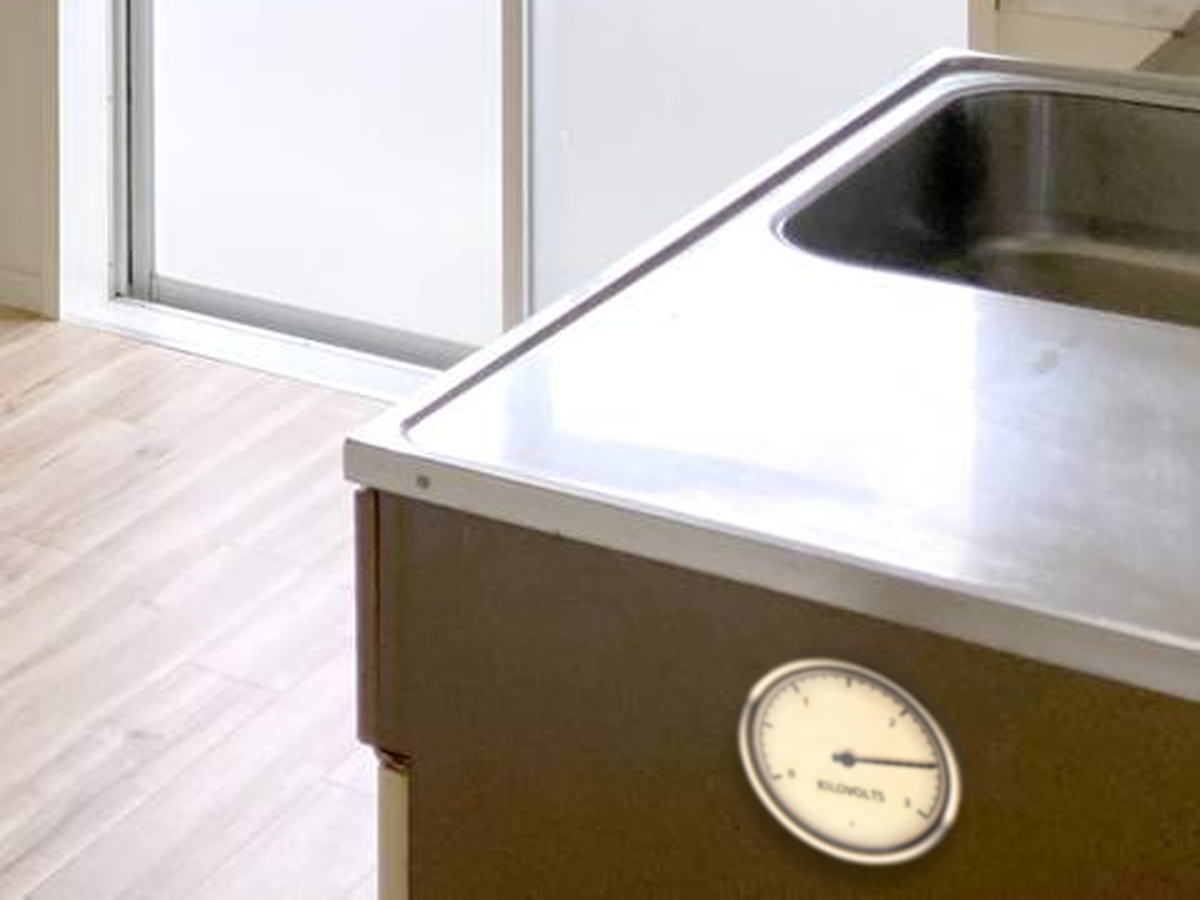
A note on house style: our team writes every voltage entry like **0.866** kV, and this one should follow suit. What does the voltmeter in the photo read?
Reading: **2.5** kV
